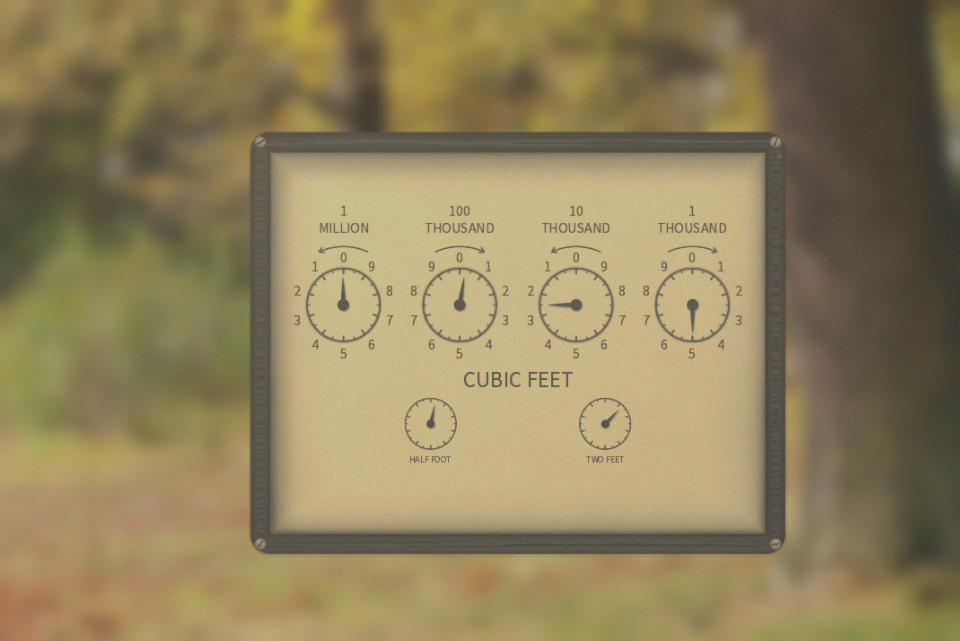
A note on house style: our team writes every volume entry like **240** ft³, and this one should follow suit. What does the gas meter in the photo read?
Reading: **2500** ft³
